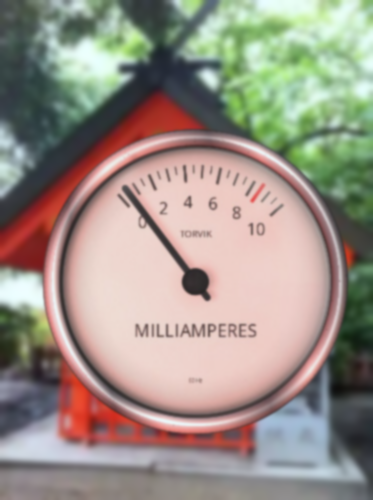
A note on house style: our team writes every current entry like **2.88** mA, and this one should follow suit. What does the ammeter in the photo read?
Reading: **0.5** mA
